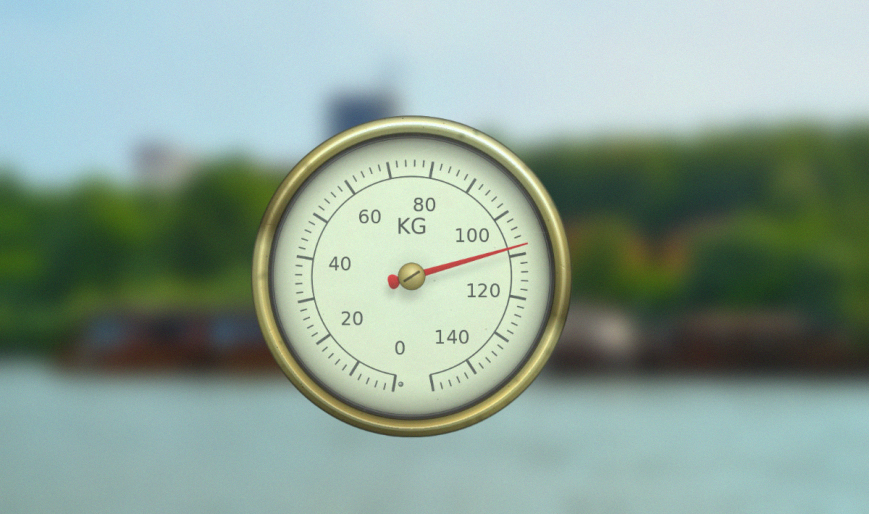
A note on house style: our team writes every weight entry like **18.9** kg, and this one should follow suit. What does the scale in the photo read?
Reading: **108** kg
